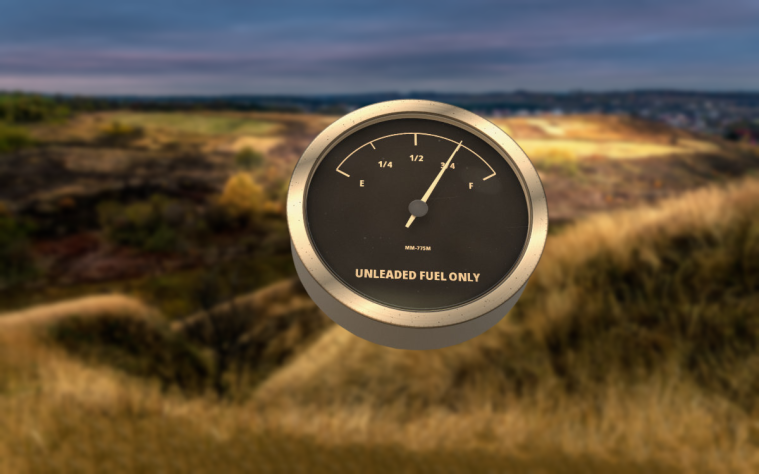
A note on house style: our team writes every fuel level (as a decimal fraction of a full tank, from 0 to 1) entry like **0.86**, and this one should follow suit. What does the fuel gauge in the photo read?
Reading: **0.75**
